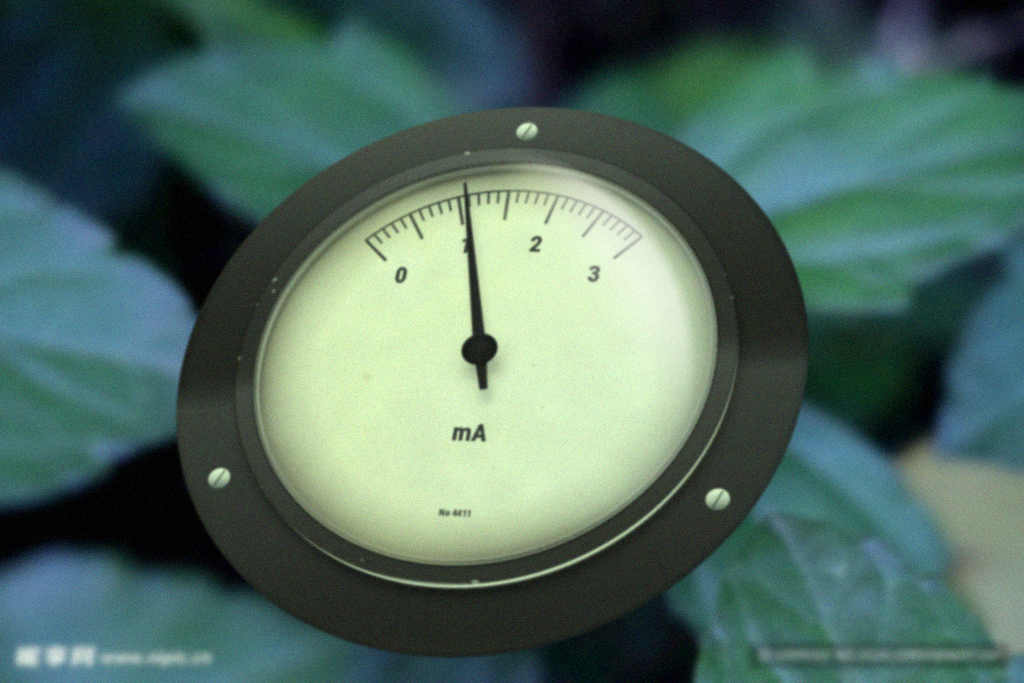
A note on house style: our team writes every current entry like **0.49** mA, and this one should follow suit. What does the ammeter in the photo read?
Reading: **1.1** mA
